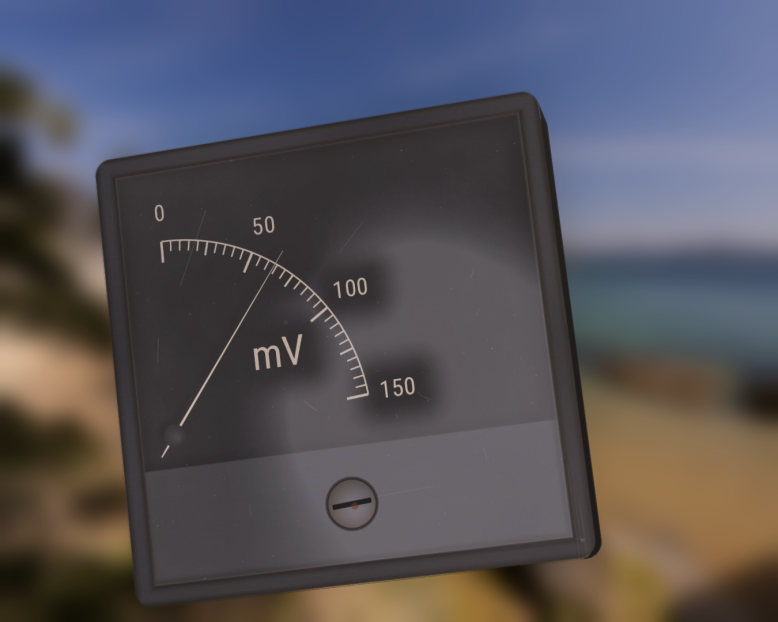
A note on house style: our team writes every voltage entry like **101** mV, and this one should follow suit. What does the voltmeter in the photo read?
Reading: **65** mV
